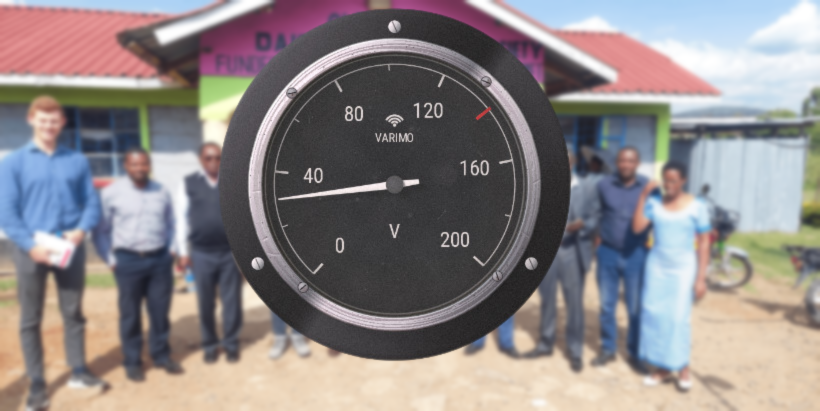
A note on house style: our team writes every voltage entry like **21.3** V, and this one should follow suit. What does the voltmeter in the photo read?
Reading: **30** V
